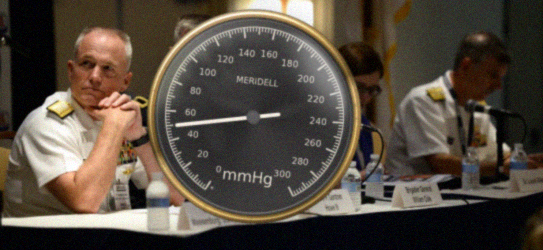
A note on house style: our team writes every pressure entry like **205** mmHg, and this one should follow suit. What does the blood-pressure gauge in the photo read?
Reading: **50** mmHg
